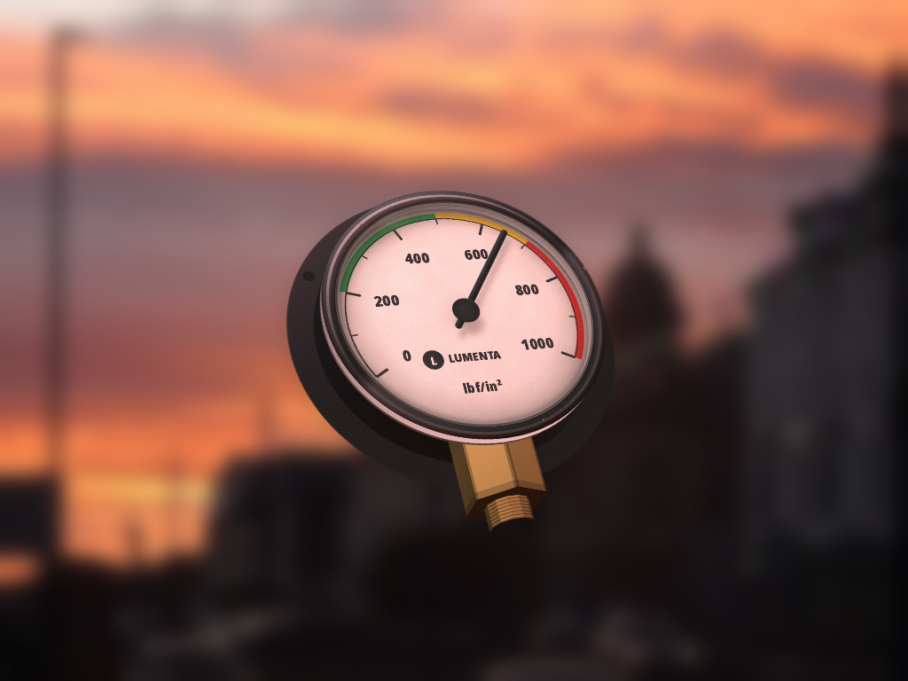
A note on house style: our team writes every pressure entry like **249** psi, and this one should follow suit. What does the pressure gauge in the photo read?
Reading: **650** psi
